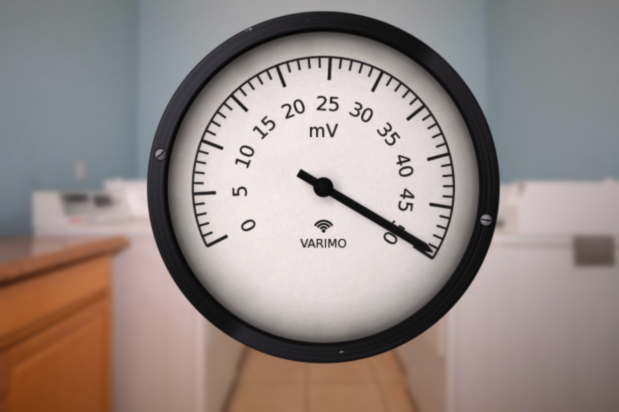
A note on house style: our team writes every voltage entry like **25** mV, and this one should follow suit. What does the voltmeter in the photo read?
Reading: **49.5** mV
